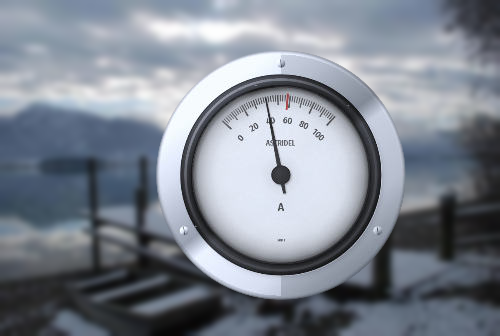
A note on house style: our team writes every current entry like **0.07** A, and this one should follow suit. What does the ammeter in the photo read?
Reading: **40** A
